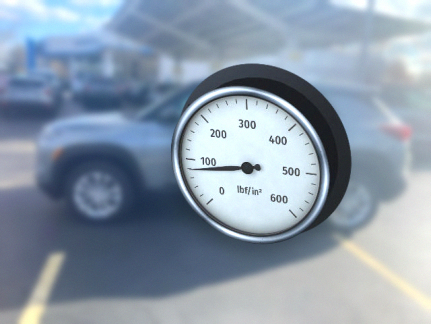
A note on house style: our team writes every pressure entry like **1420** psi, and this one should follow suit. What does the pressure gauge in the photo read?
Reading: **80** psi
